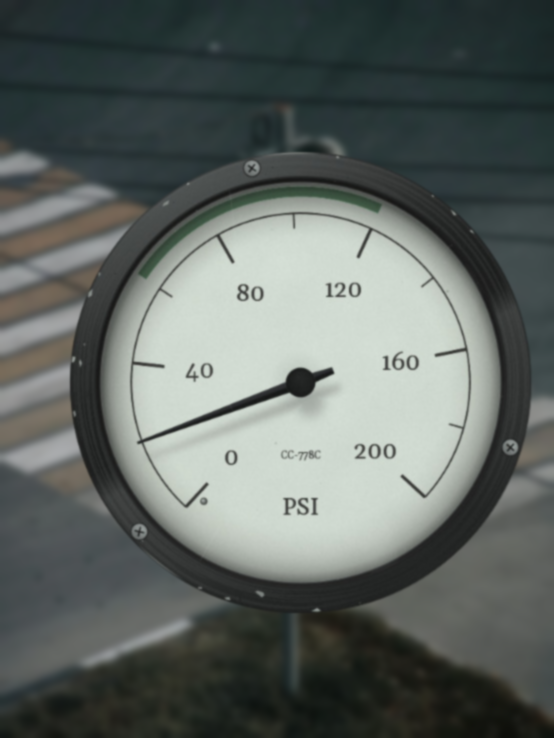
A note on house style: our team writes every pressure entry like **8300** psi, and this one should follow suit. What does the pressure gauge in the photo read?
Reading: **20** psi
